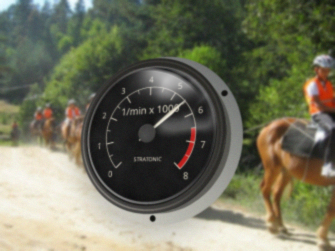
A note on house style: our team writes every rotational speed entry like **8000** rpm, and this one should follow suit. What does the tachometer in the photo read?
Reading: **5500** rpm
